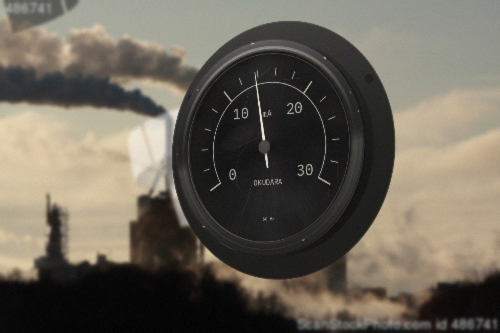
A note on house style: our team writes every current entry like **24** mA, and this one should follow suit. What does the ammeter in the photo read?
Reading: **14** mA
